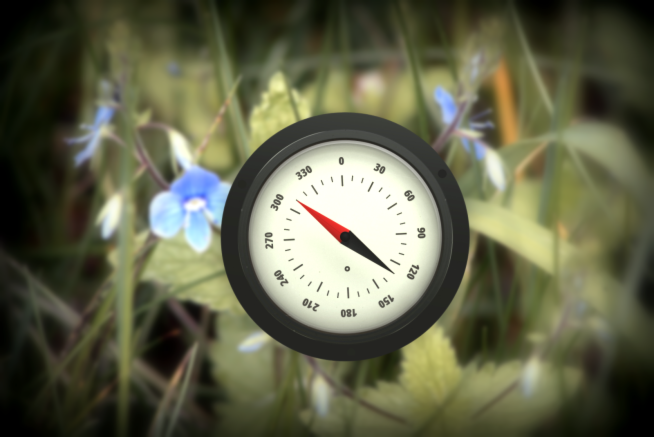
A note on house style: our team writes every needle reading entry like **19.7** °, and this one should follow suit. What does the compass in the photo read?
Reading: **310** °
